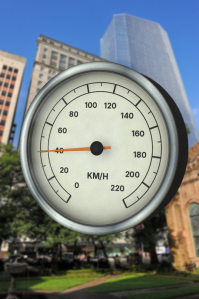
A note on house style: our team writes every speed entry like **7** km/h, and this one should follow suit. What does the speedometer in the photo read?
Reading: **40** km/h
